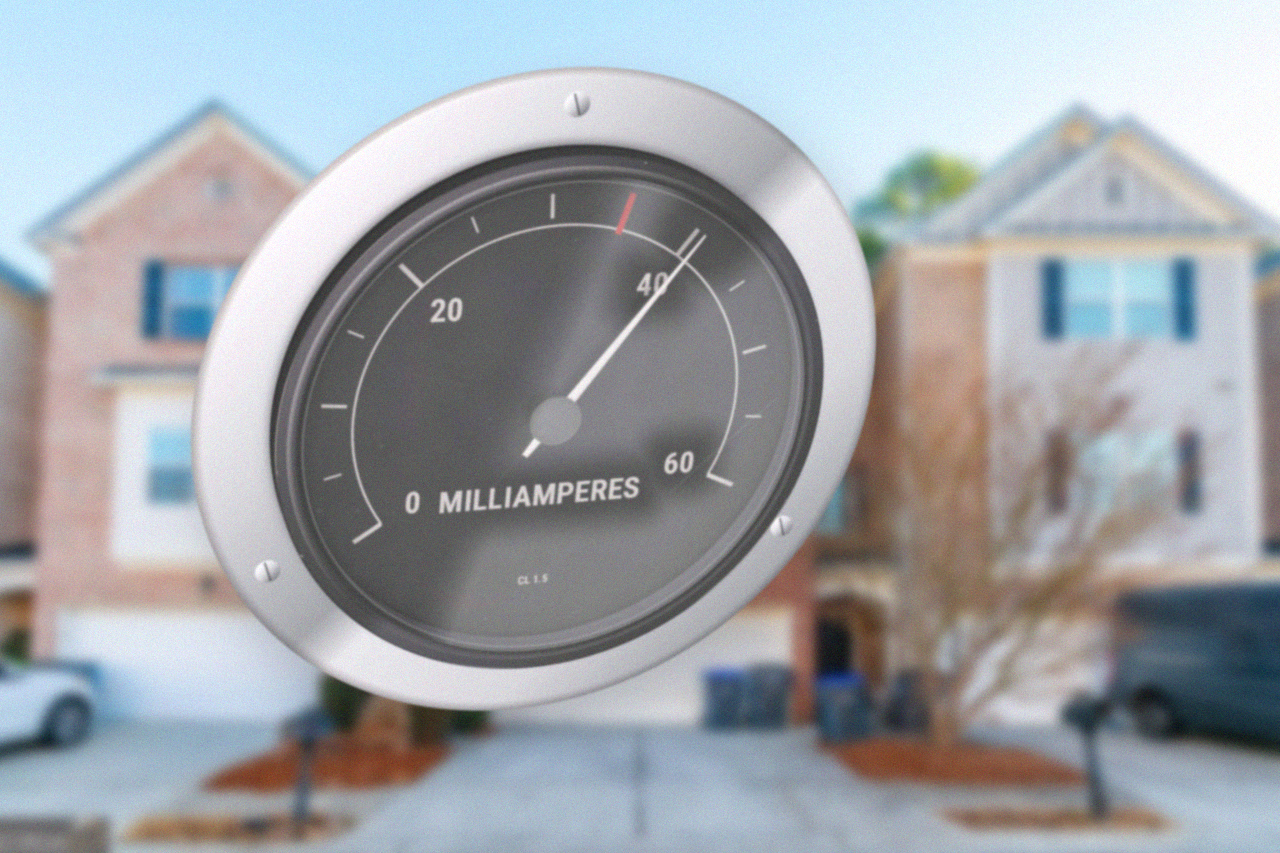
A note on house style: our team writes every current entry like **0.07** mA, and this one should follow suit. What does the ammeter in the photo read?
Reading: **40** mA
